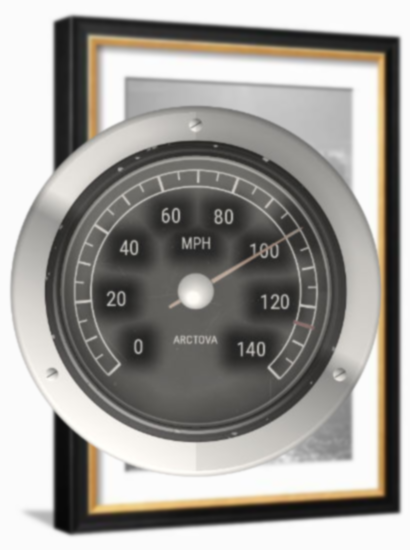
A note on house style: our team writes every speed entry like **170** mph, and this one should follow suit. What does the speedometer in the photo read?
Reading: **100** mph
